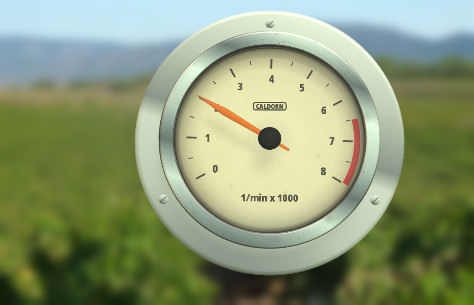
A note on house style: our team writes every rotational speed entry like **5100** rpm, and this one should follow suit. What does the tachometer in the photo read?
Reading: **2000** rpm
